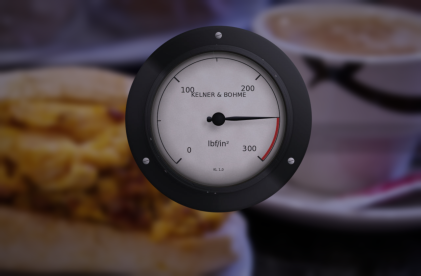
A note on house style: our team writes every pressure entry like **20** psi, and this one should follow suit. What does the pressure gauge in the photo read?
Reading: **250** psi
